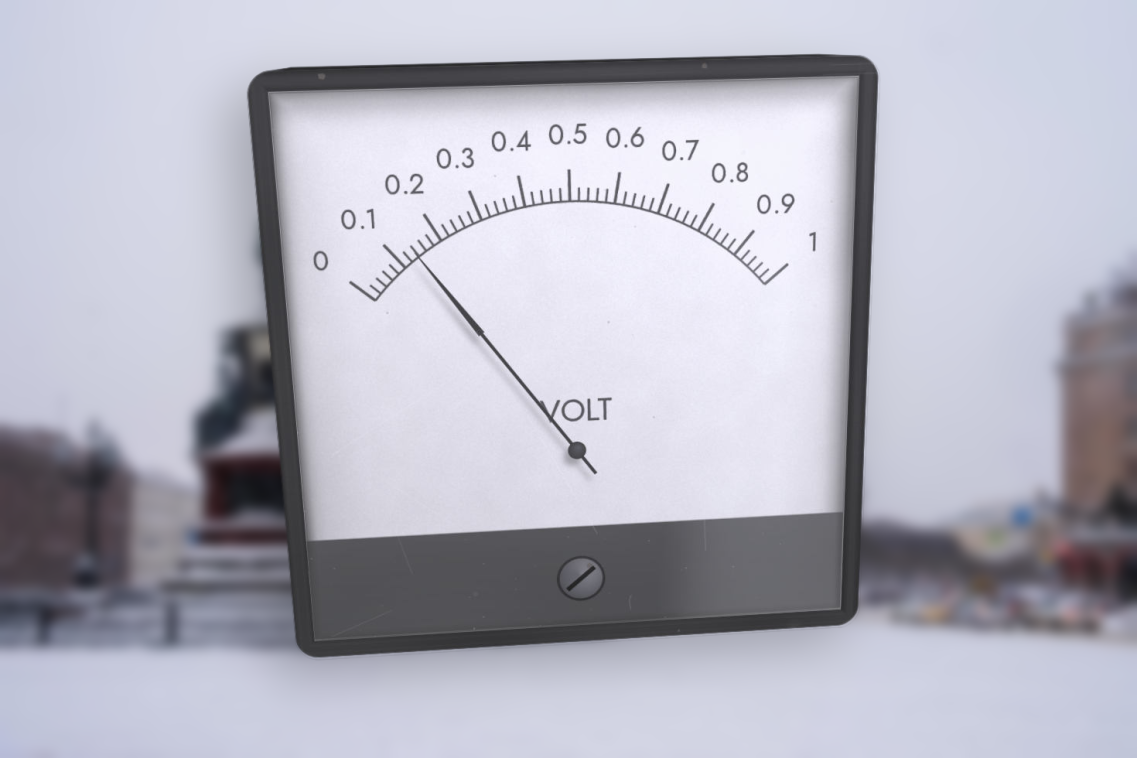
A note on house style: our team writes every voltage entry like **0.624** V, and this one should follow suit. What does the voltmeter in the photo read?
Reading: **0.14** V
